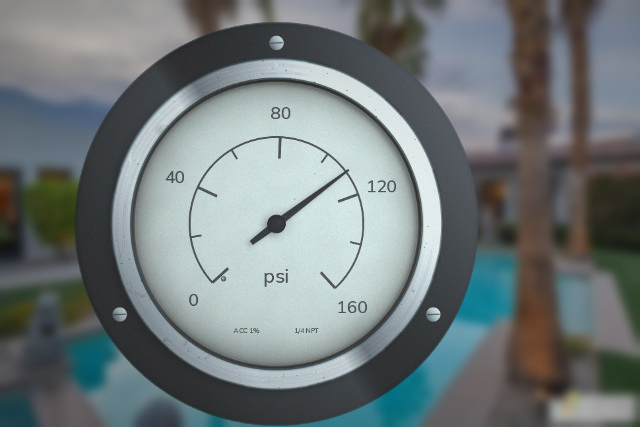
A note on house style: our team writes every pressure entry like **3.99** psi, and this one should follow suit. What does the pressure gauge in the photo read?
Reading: **110** psi
